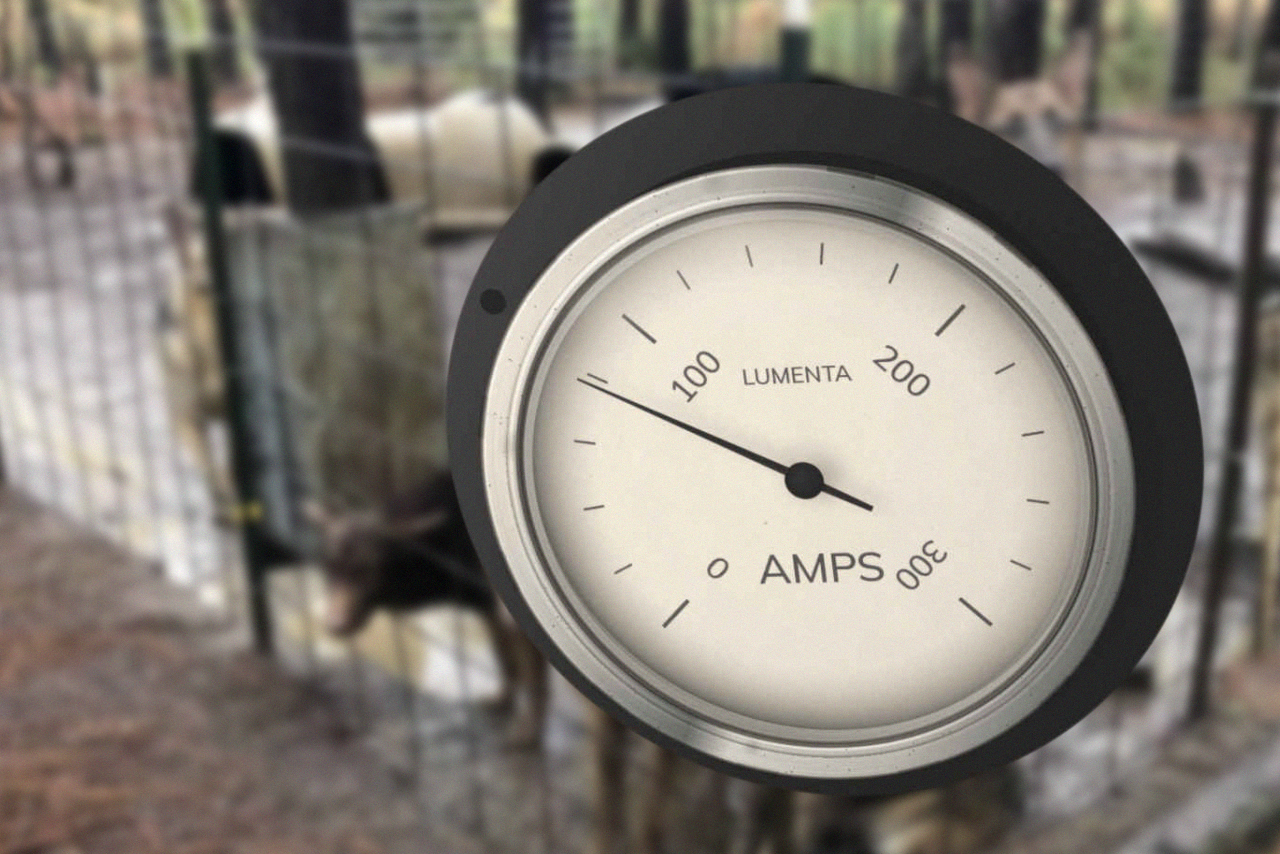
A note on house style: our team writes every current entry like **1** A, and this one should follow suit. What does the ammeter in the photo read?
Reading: **80** A
